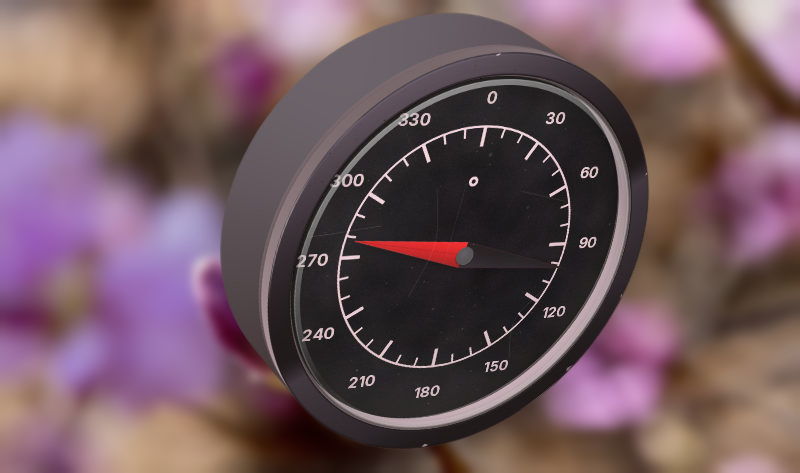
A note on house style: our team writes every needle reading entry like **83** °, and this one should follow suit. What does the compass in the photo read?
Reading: **280** °
